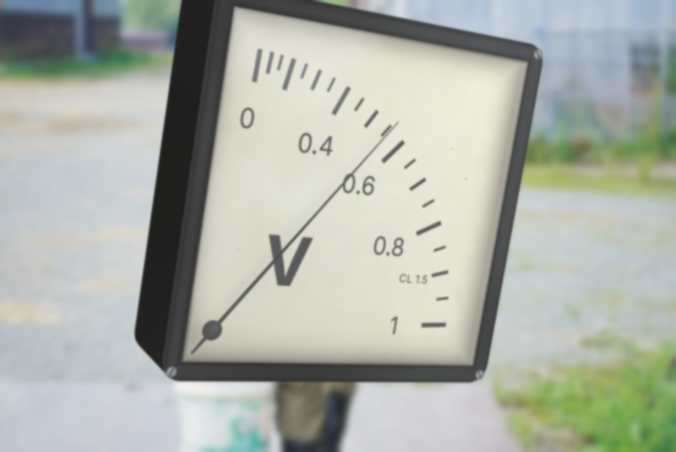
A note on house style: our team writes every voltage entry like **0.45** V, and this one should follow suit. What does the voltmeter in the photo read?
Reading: **0.55** V
